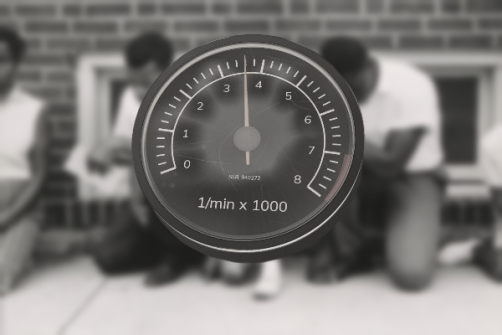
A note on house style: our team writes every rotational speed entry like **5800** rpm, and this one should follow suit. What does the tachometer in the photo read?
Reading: **3600** rpm
